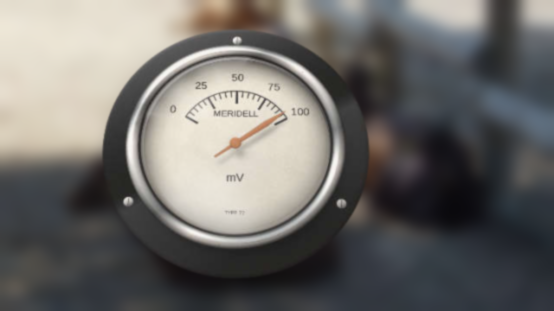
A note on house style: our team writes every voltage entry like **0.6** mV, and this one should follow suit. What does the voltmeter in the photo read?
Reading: **95** mV
